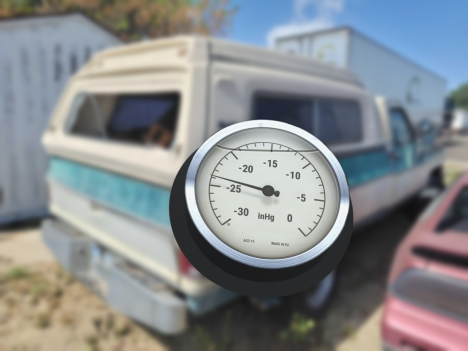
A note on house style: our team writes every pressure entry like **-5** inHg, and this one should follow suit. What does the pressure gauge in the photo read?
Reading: **-24** inHg
